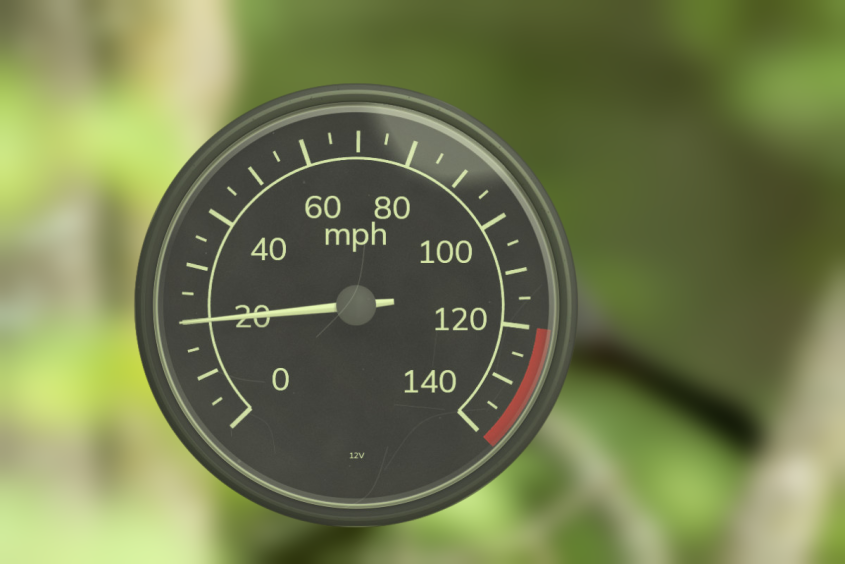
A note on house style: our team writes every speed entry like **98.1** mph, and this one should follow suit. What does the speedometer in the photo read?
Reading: **20** mph
